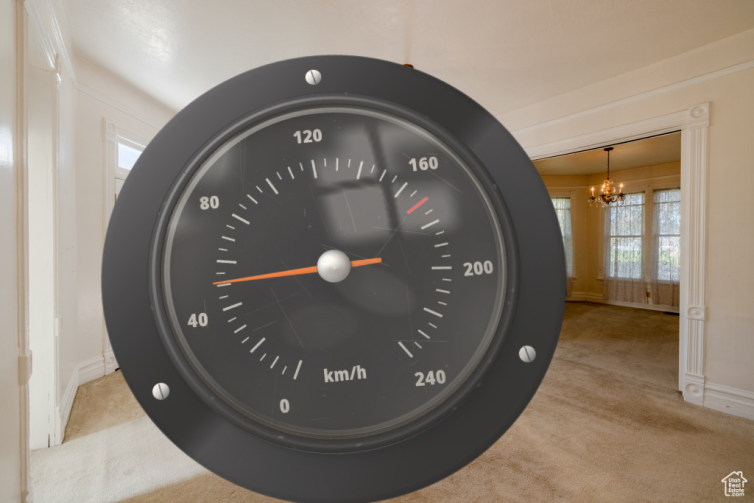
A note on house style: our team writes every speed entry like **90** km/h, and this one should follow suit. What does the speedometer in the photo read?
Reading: **50** km/h
